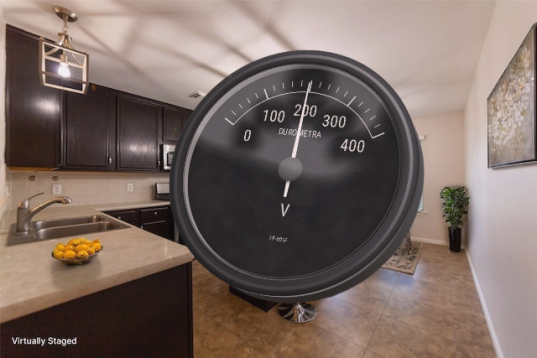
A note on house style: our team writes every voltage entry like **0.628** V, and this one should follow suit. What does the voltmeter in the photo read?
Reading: **200** V
